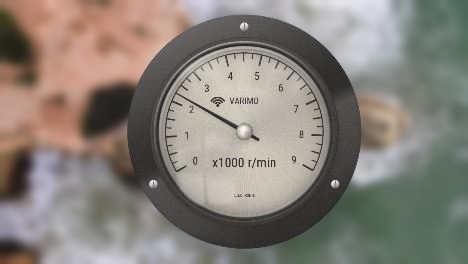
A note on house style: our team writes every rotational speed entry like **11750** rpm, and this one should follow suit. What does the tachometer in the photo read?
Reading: **2250** rpm
